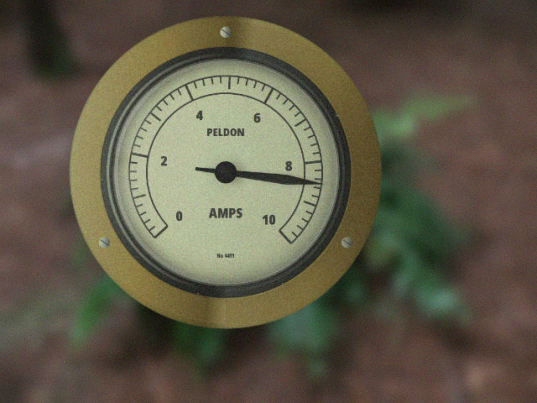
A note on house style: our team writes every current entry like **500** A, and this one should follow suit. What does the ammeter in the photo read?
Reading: **8.5** A
